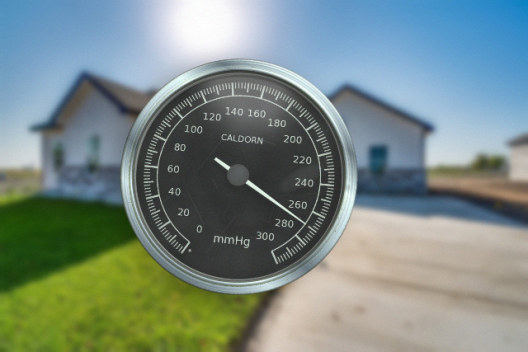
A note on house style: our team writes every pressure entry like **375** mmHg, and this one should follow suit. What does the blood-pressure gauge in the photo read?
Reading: **270** mmHg
